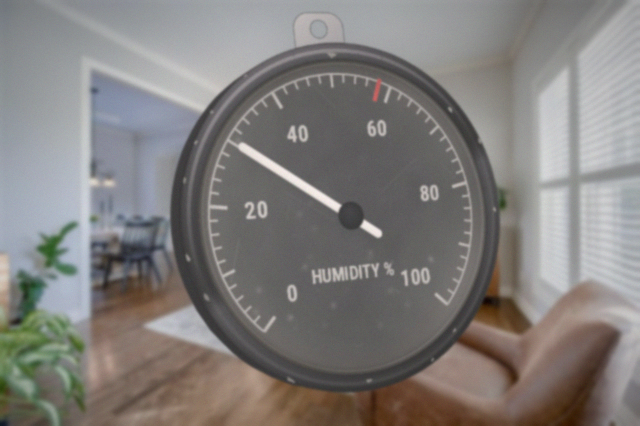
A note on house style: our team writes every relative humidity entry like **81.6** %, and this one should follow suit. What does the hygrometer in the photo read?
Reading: **30** %
